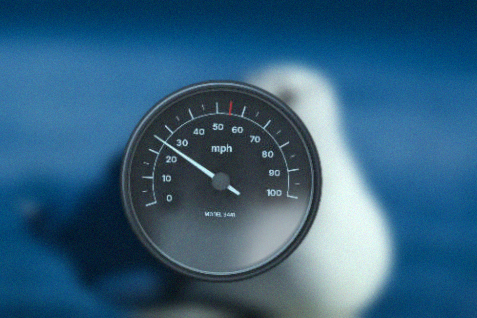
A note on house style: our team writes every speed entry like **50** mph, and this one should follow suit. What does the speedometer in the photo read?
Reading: **25** mph
